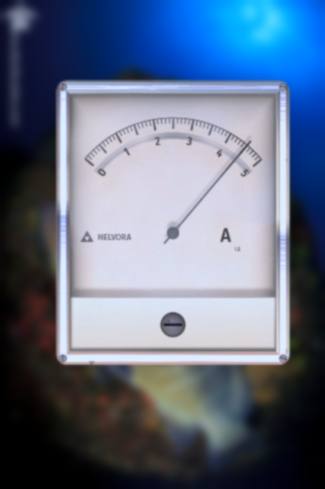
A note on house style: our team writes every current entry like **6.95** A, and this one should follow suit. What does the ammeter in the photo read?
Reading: **4.5** A
